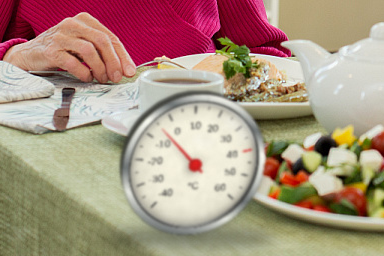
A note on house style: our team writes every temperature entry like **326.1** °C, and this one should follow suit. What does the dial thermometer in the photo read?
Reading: **-5** °C
